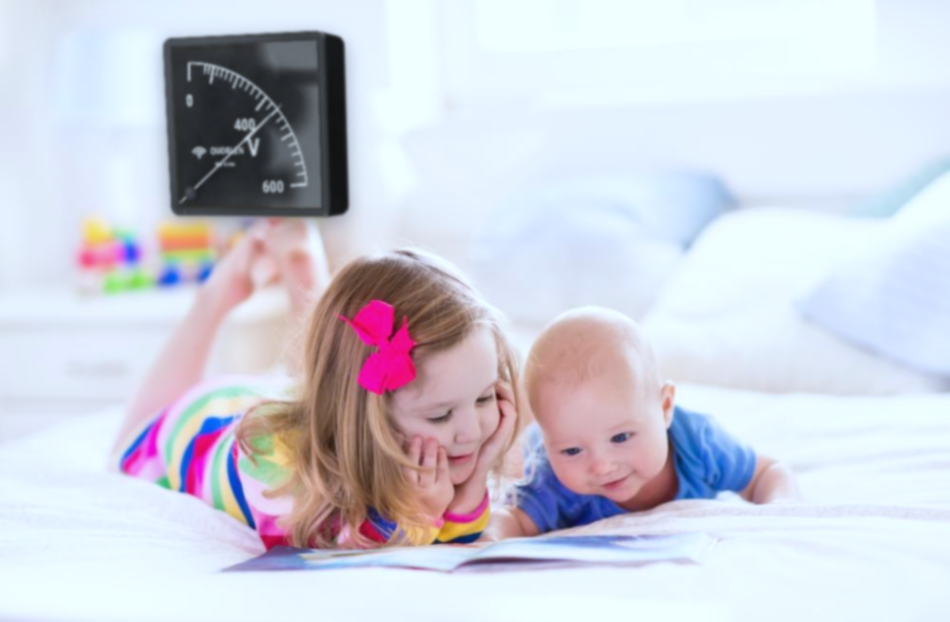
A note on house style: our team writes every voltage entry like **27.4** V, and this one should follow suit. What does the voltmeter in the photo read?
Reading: **440** V
